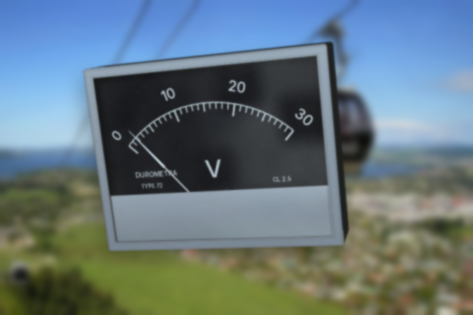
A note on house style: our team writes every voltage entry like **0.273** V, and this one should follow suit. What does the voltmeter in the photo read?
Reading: **2** V
